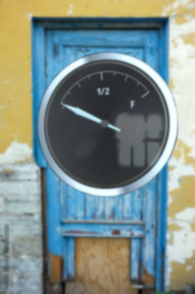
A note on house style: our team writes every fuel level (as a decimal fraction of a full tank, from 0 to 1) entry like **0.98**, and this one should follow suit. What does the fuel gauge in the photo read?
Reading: **0**
